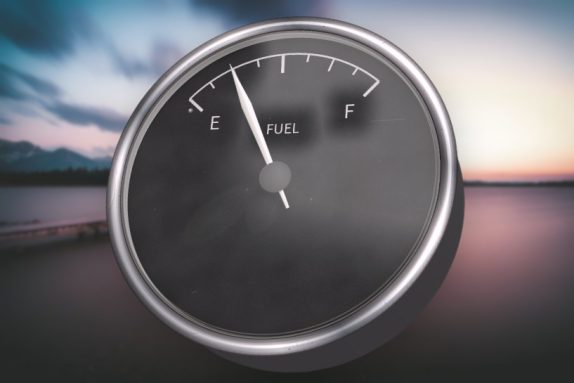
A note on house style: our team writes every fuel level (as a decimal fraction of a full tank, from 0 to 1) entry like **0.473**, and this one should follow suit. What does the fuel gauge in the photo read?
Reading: **0.25**
